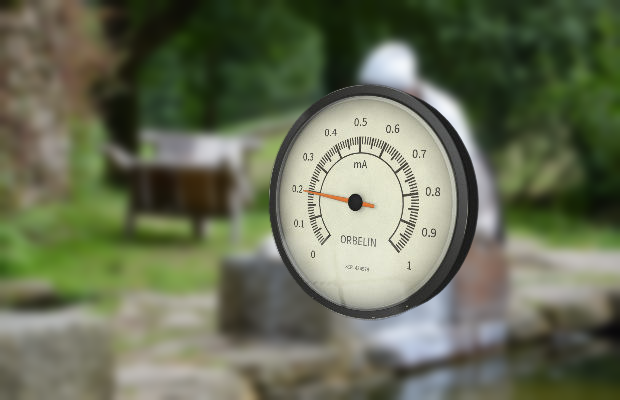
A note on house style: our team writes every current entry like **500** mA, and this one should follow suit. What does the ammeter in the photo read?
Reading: **0.2** mA
